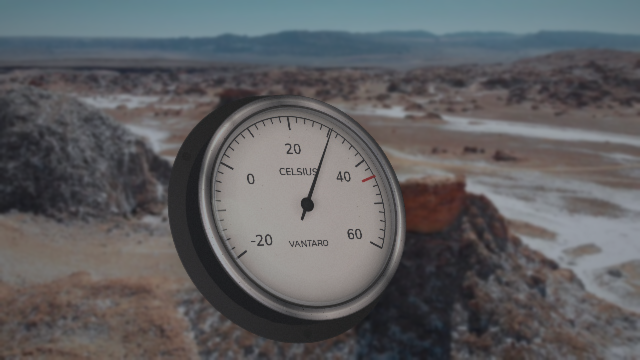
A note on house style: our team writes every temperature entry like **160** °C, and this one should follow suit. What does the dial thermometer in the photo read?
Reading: **30** °C
